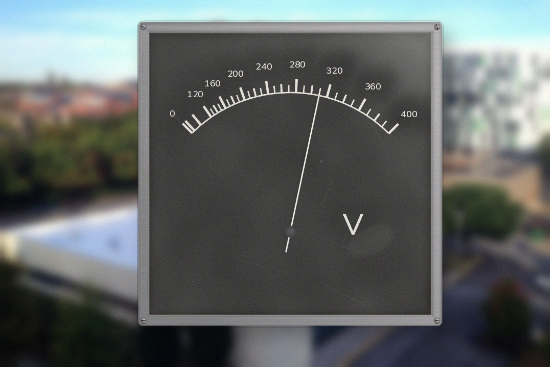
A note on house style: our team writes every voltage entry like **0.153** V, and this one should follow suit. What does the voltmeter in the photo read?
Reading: **310** V
